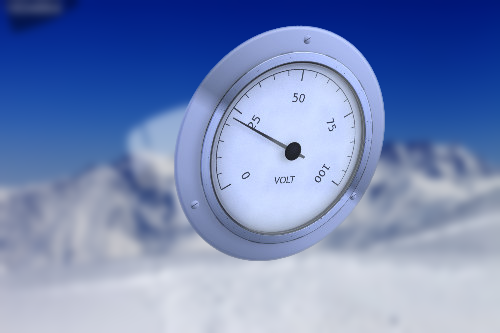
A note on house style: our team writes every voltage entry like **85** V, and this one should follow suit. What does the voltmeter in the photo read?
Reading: **22.5** V
